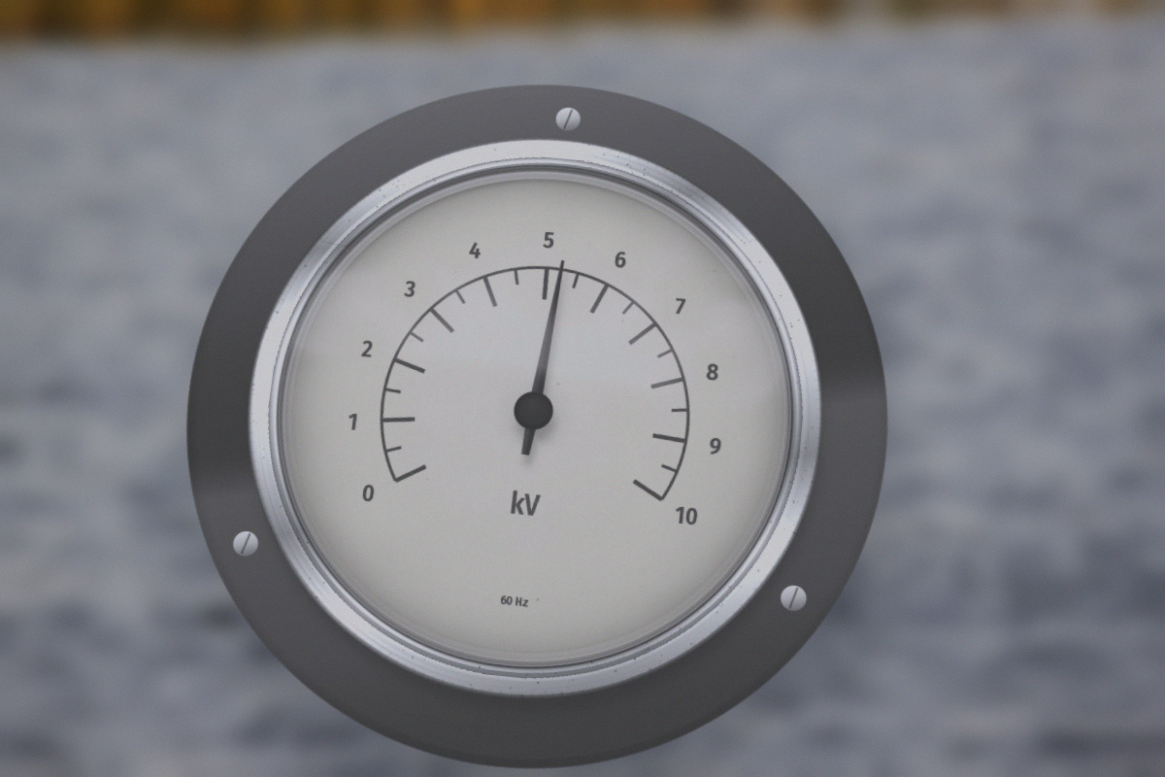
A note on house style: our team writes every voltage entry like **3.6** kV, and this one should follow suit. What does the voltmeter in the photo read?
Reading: **5.25** kV
